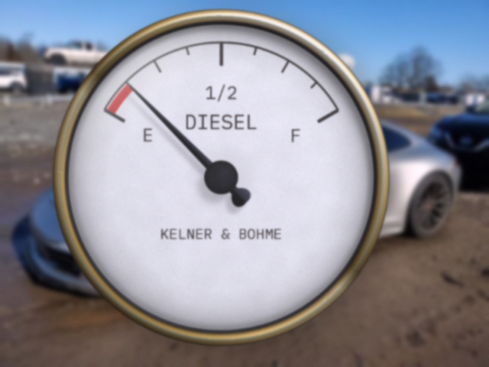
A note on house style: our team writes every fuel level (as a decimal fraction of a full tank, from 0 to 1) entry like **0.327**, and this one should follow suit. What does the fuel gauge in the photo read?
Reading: **0.125**
